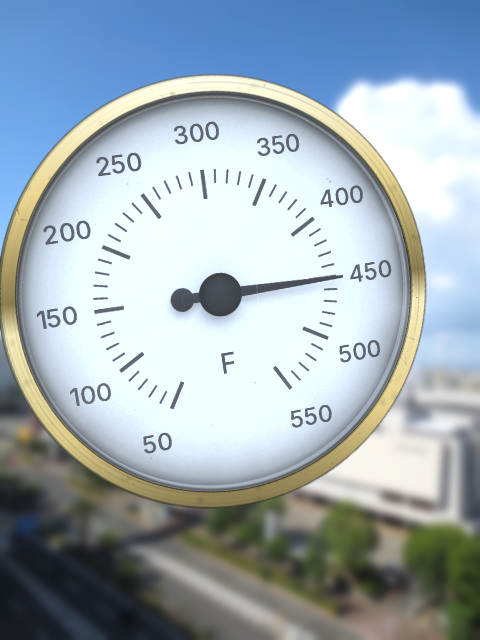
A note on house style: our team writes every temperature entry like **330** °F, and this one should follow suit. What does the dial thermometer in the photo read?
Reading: **450** °F
